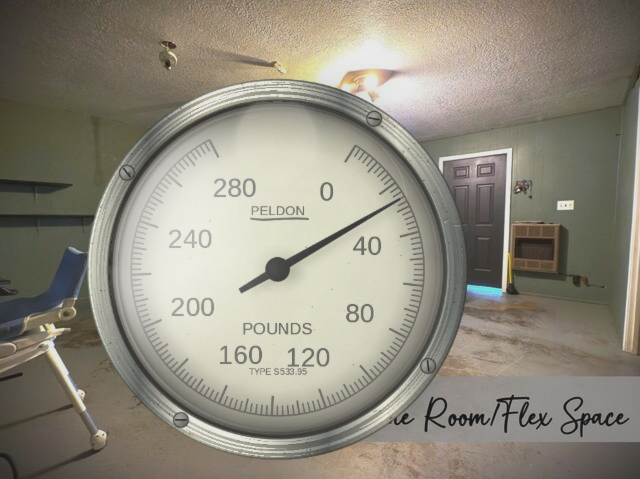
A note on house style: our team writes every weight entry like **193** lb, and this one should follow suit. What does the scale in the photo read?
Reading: **26** lb
